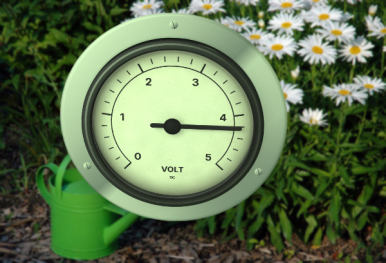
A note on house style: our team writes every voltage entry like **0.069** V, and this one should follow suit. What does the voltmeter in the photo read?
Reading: **4.2** V
